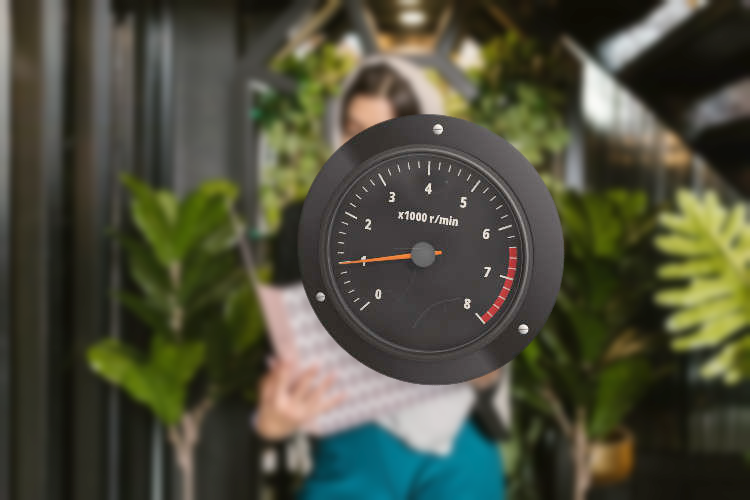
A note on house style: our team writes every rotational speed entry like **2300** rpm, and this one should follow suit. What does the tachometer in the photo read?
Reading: **1000** rpm
